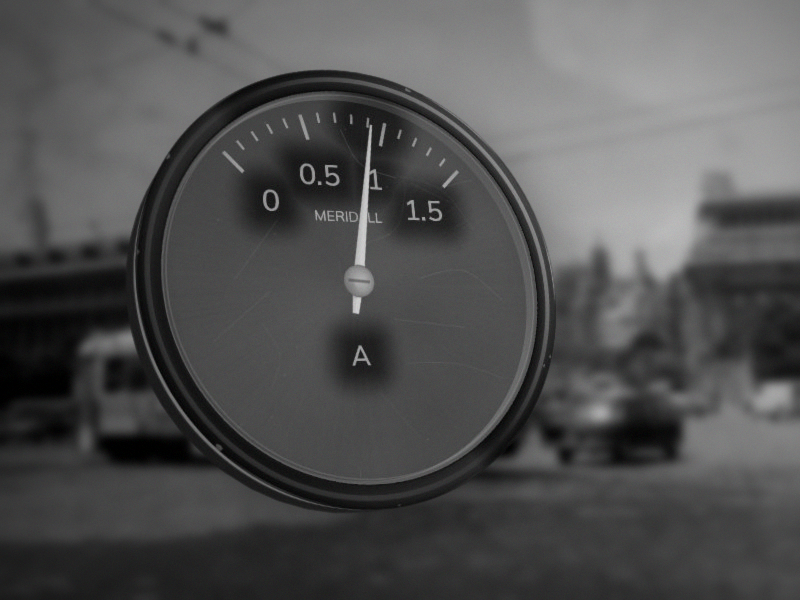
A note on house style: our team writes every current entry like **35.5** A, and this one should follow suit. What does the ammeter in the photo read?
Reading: **0.9** A
